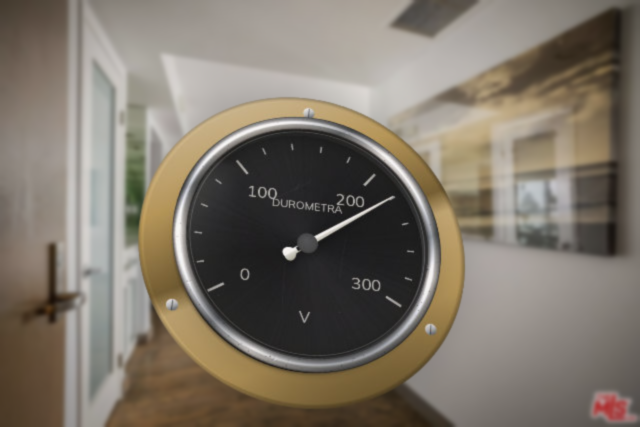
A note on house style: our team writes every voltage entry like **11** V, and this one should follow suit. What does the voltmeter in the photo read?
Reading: **220** V
